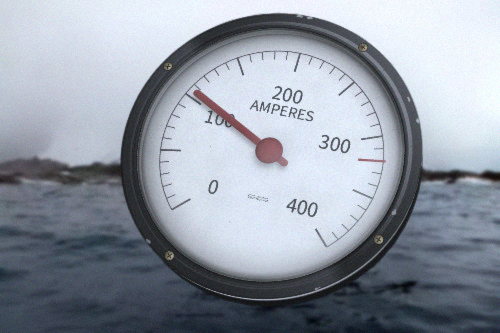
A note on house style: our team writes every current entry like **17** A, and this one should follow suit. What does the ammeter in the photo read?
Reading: **105** A
